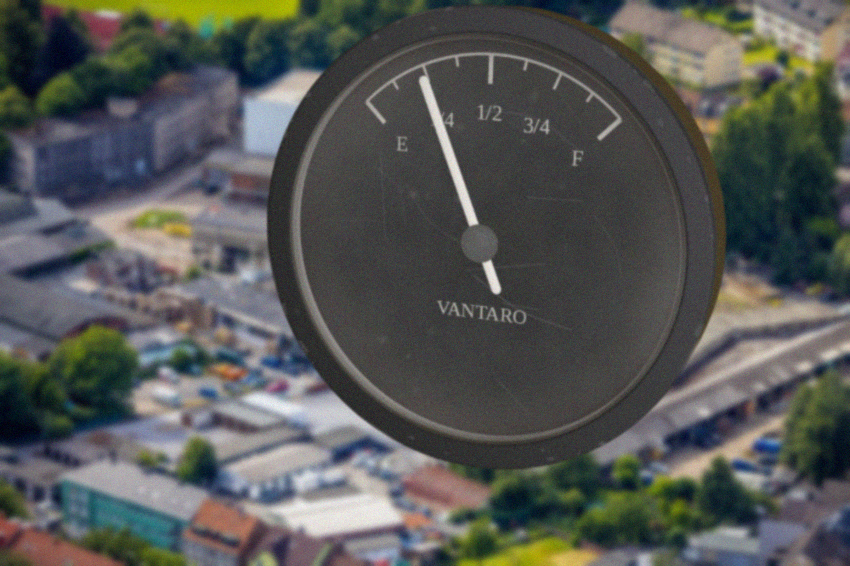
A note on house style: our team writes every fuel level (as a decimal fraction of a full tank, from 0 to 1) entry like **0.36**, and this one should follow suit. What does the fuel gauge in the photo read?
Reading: **0.25**
